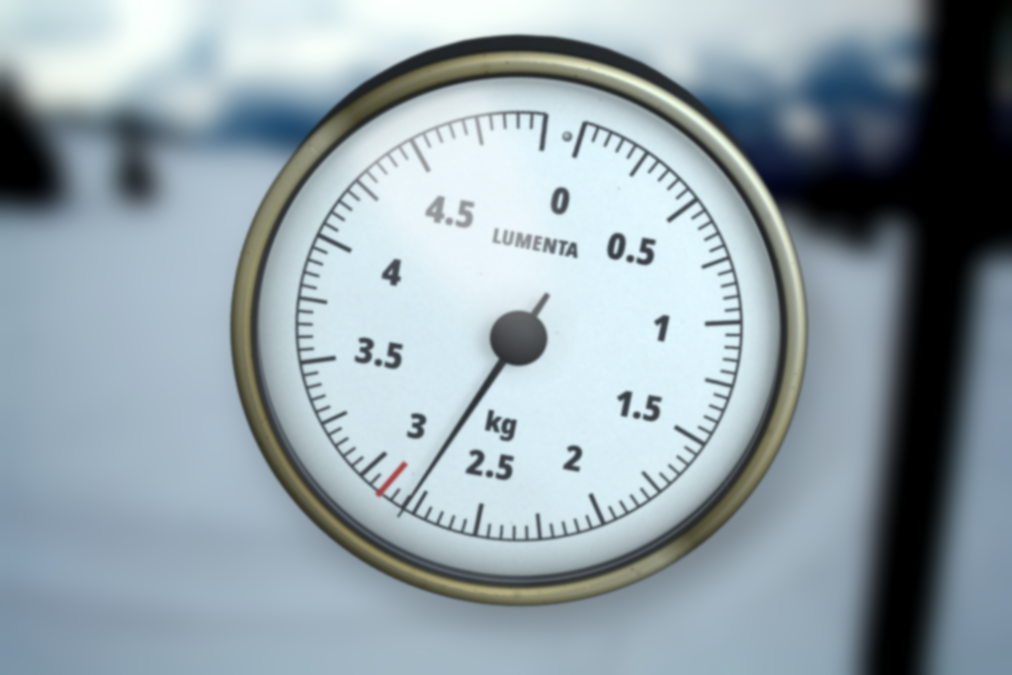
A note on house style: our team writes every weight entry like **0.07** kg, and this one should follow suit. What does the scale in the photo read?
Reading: **2.8** kg
